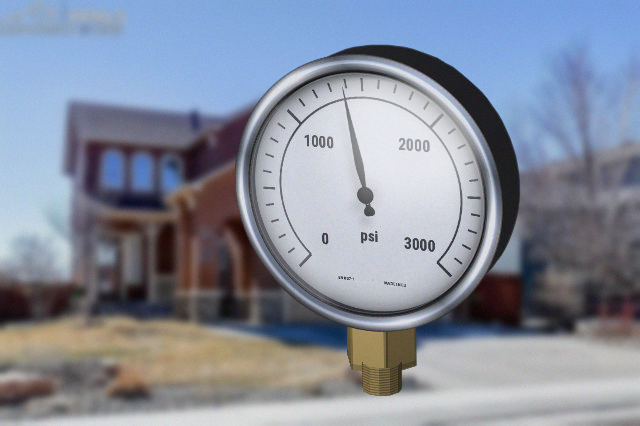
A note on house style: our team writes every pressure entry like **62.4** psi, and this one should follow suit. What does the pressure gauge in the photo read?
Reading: **1400** psi
